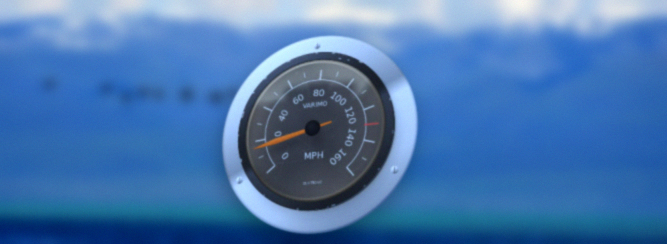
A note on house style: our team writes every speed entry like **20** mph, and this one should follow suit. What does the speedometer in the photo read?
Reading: **15** mph
